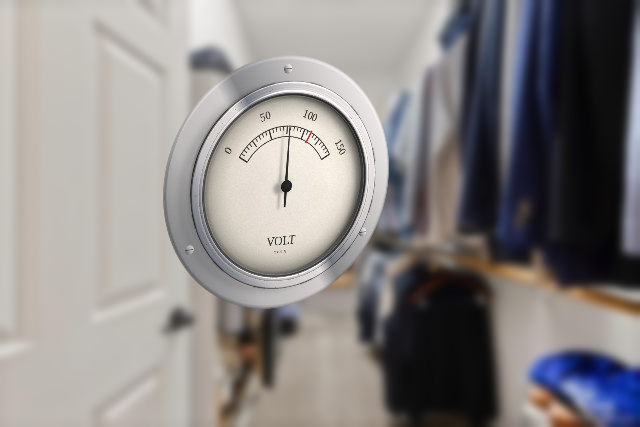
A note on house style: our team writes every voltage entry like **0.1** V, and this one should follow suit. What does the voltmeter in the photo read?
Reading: **75** V
